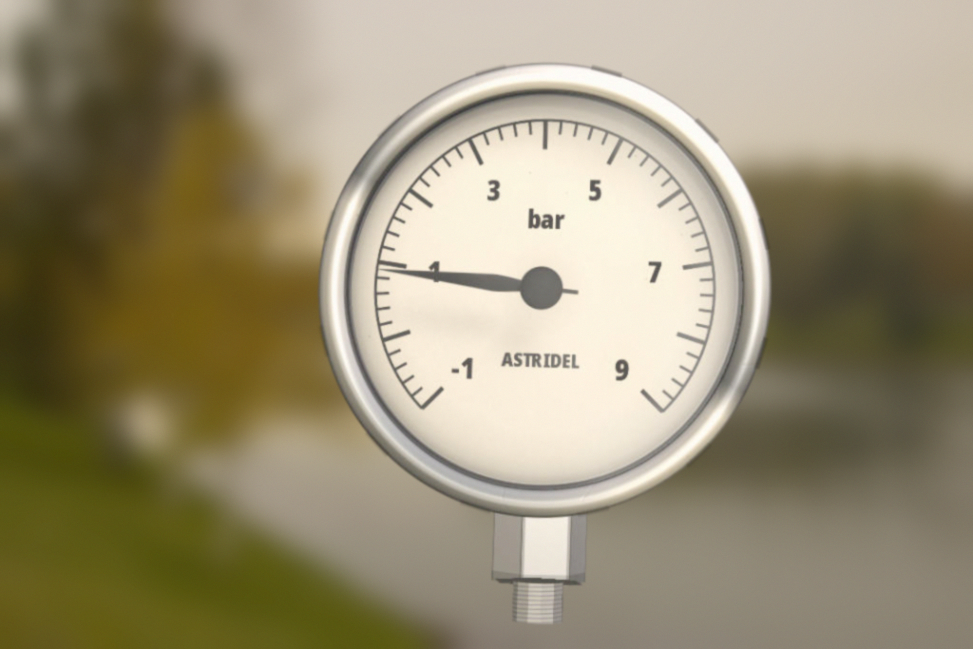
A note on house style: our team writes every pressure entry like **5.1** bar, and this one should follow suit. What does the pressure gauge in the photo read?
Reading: **0.9** bar
